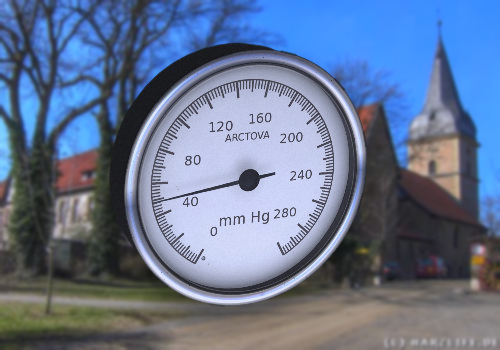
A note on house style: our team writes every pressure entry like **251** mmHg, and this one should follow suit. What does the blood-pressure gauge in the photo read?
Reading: **50** mmHg
